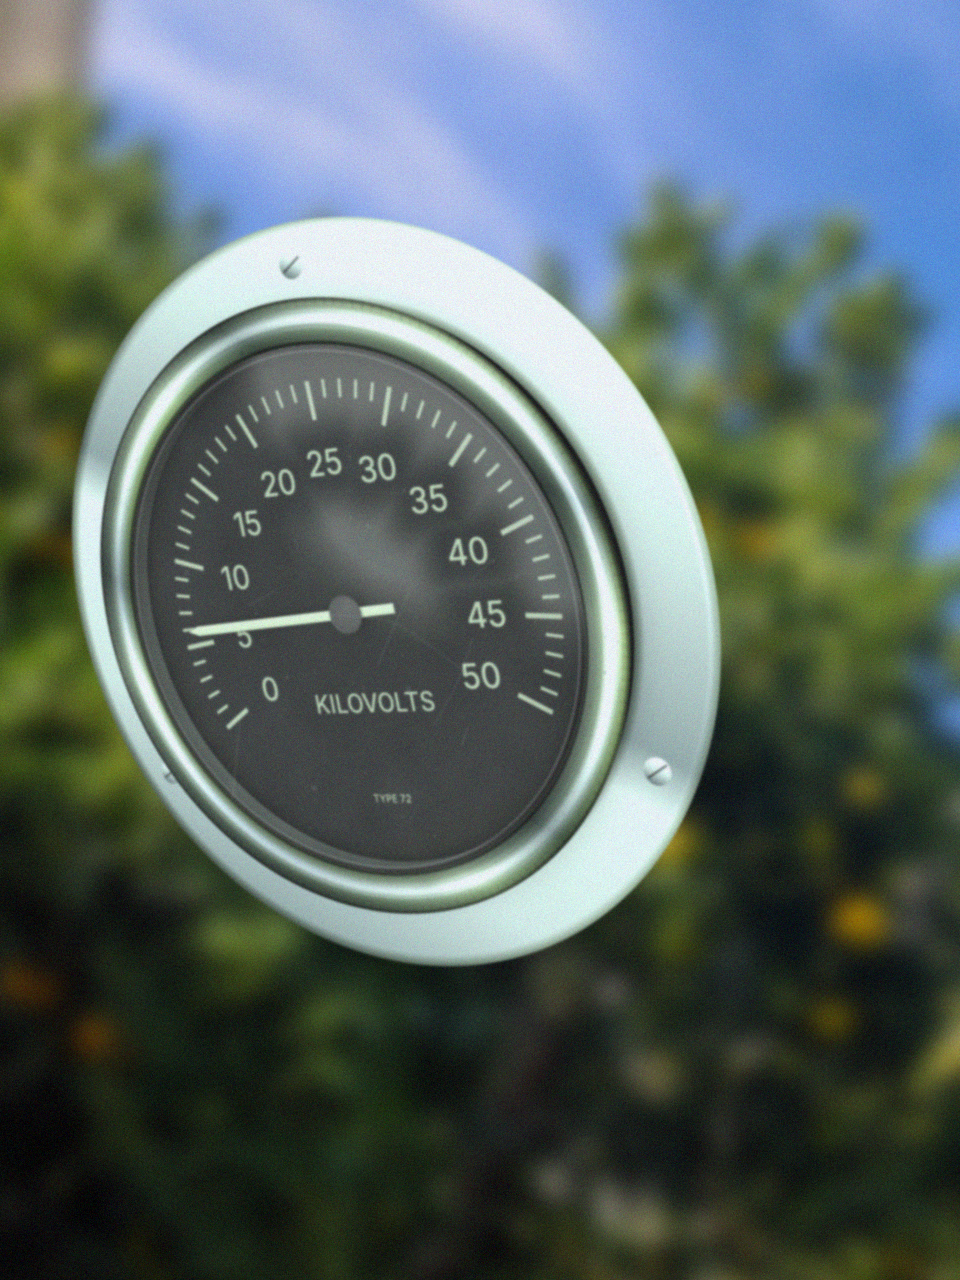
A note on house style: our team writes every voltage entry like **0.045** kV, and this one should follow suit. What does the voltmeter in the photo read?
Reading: **6** kV
